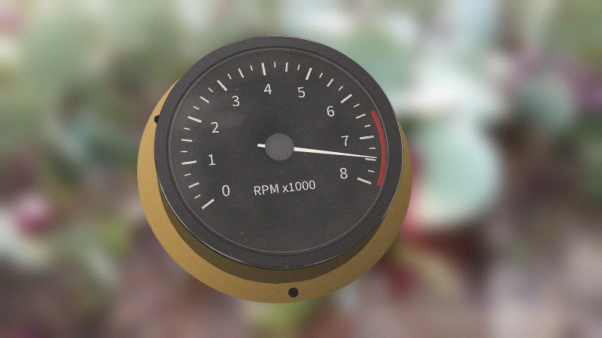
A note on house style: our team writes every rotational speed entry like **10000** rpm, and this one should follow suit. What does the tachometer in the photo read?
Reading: **7500** rpm
